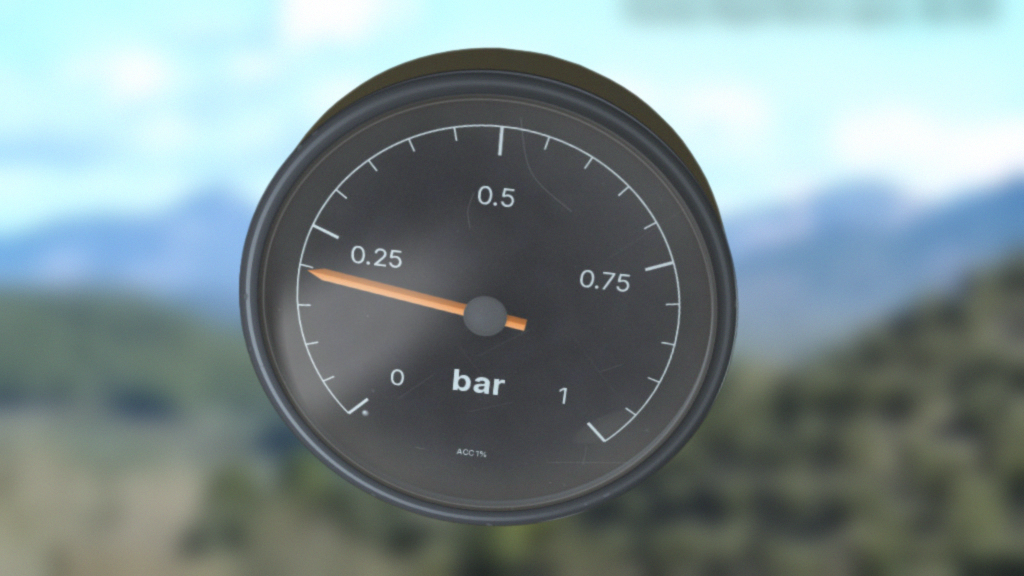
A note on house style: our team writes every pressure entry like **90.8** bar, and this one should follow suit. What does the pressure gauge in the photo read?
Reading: **0.2** bar
